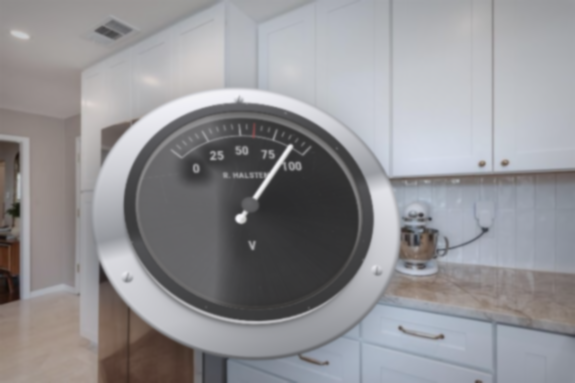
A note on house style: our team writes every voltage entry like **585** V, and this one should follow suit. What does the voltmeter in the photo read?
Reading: **90** V
